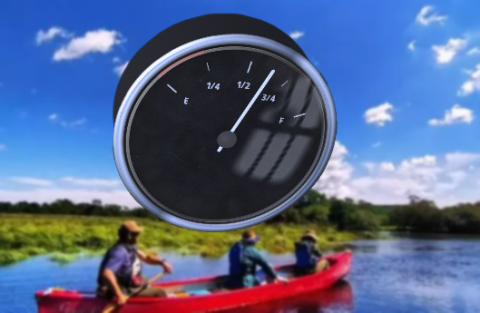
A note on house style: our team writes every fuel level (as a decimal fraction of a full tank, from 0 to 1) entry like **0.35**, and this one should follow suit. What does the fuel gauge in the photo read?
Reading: **0.625**
